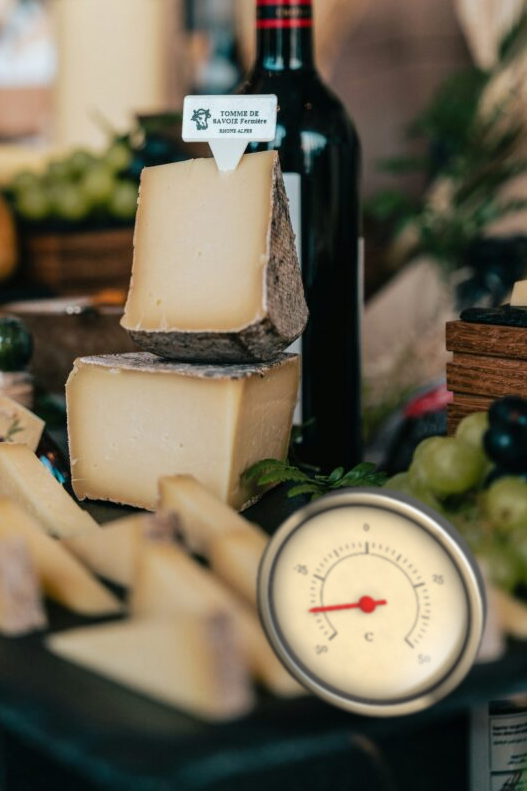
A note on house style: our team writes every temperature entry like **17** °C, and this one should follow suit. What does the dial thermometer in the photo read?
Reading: **-37.5** °C
